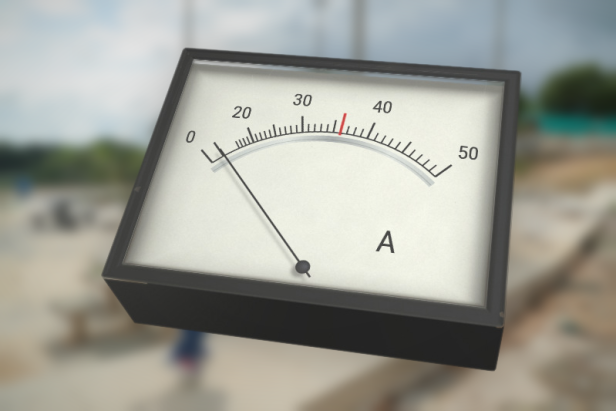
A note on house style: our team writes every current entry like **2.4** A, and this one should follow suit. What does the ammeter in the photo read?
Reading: **10** A
